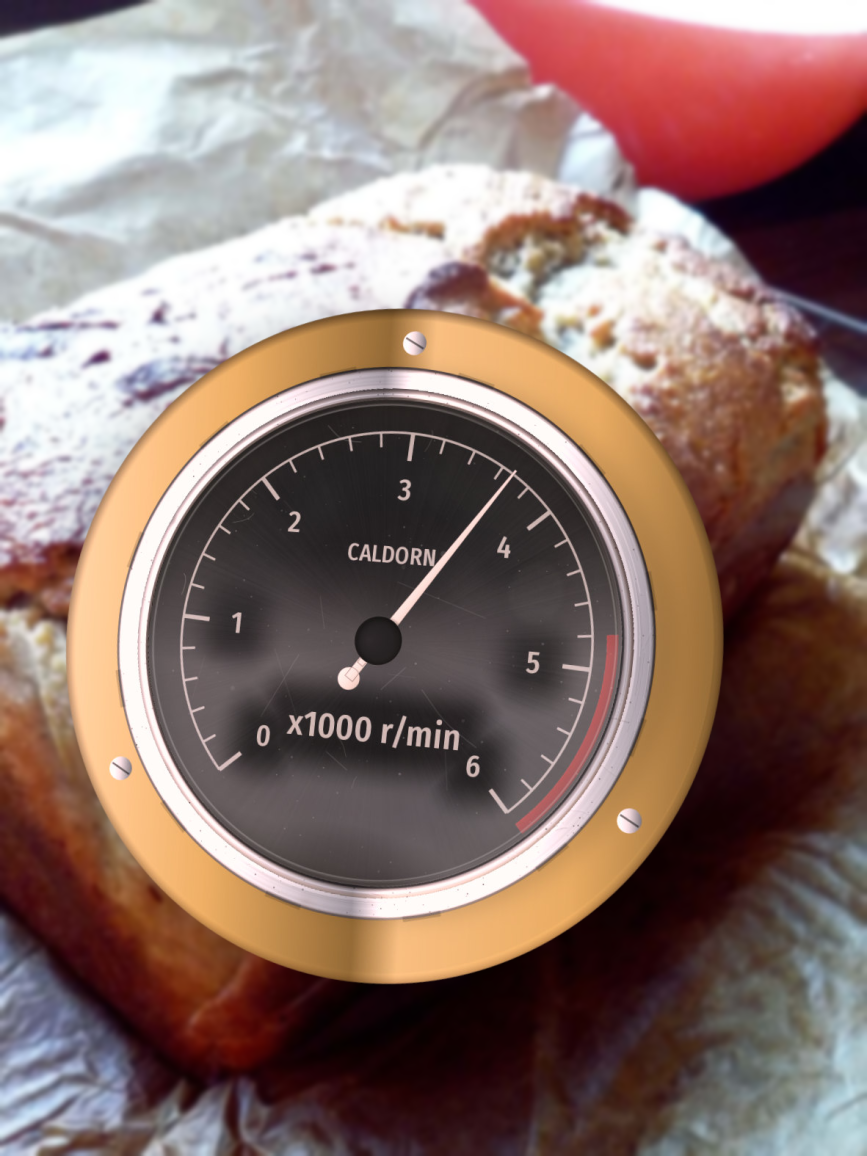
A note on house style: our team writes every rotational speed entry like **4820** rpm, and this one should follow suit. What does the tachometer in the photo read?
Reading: **3700** rpm
